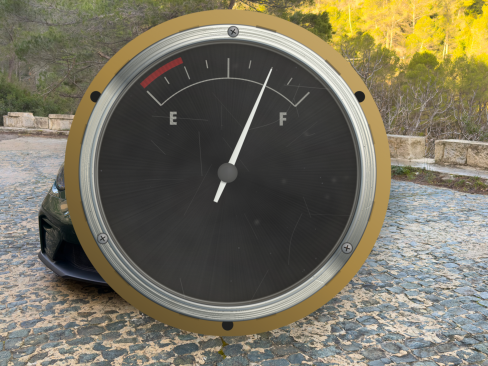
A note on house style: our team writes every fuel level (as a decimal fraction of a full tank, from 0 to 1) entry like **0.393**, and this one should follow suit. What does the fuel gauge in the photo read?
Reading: **0.75**
